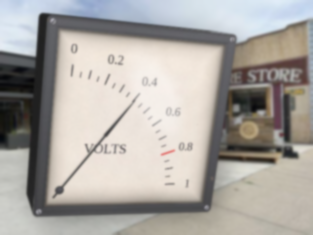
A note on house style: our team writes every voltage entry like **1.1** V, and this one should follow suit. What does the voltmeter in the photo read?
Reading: **0.4** V
